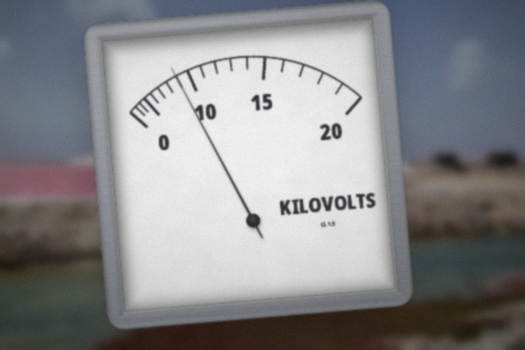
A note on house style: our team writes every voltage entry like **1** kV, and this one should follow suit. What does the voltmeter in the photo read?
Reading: **9** kV
